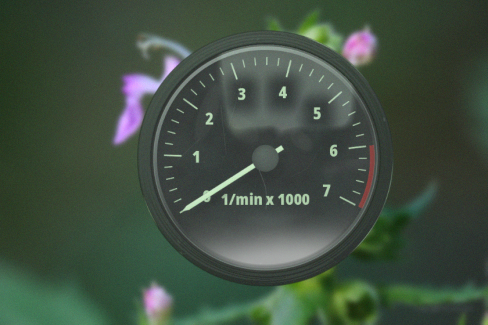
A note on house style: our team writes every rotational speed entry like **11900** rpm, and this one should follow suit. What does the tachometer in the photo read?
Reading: **0** rpm
